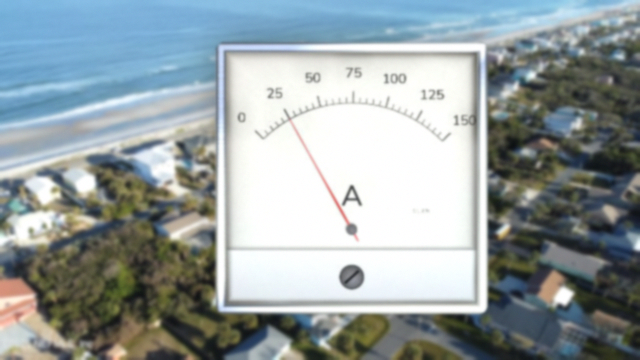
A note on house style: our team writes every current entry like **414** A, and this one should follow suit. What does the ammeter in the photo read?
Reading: **25** A
